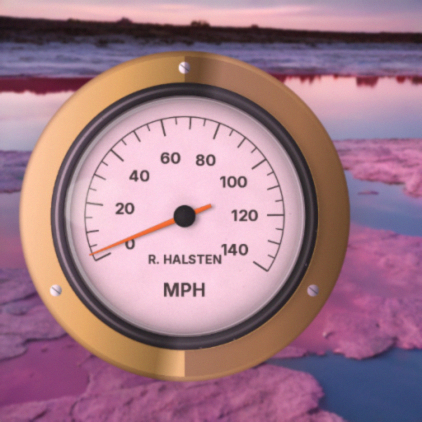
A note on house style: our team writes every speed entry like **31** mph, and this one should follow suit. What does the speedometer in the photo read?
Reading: **2.5** mph
